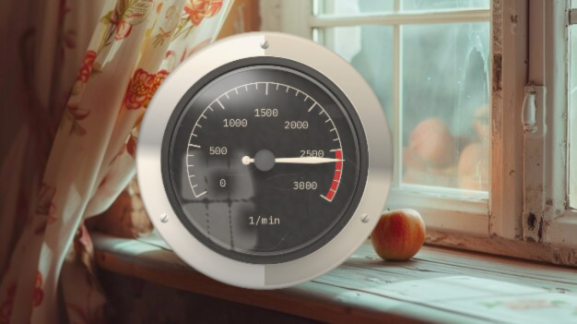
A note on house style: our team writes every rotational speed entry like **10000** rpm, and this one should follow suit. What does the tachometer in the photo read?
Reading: **2600** rpm
